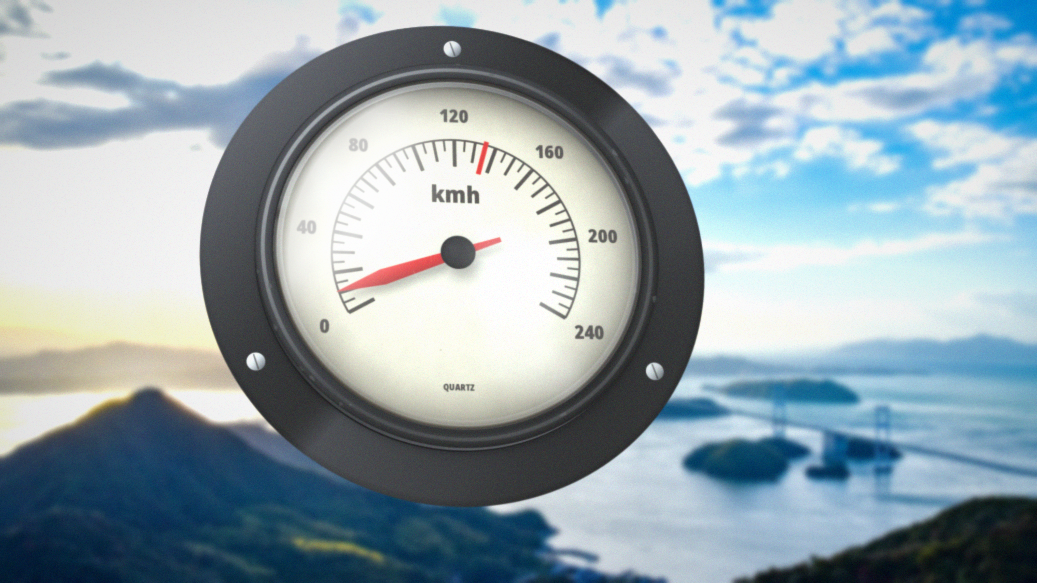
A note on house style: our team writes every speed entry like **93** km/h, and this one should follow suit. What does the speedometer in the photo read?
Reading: **10** km/h
